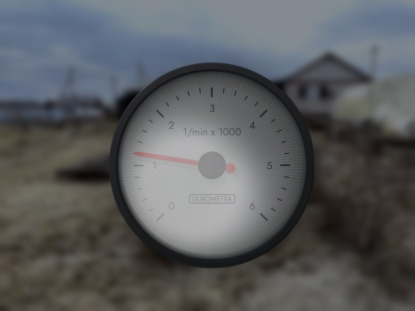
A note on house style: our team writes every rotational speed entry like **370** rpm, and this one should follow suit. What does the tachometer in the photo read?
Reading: **1200** rpm
